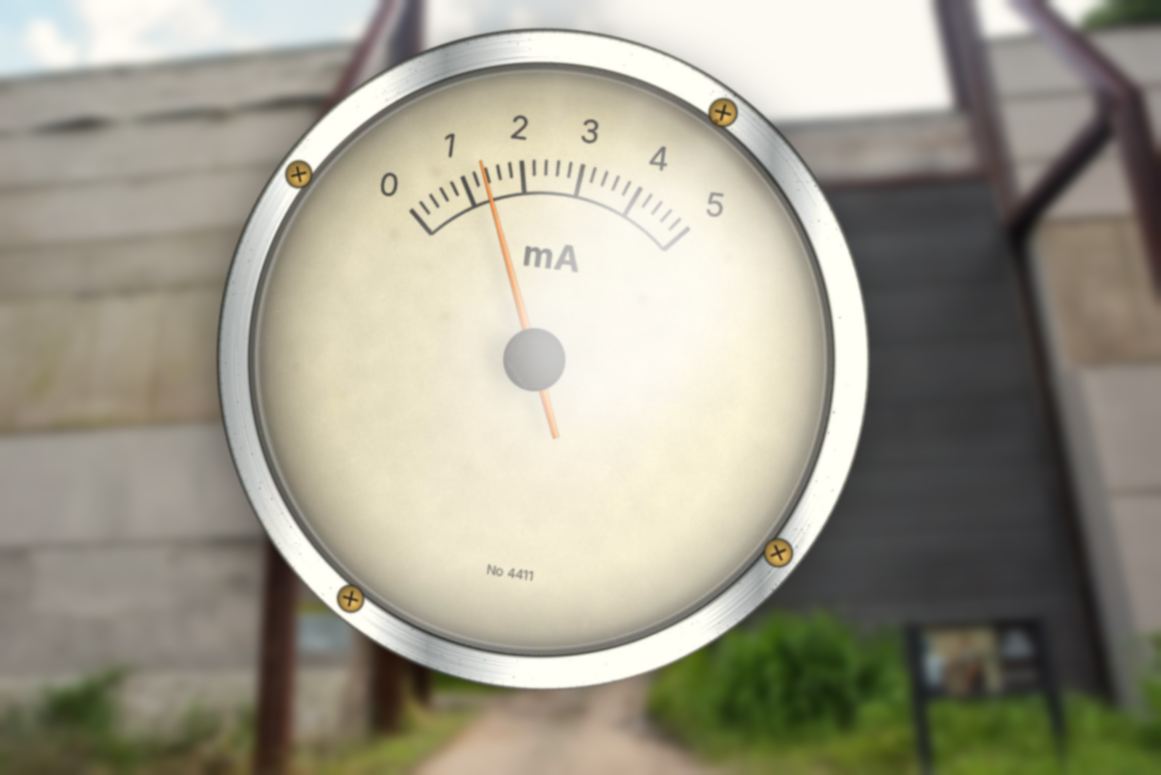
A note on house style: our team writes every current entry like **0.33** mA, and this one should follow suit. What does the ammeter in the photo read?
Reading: **1.4** mA
